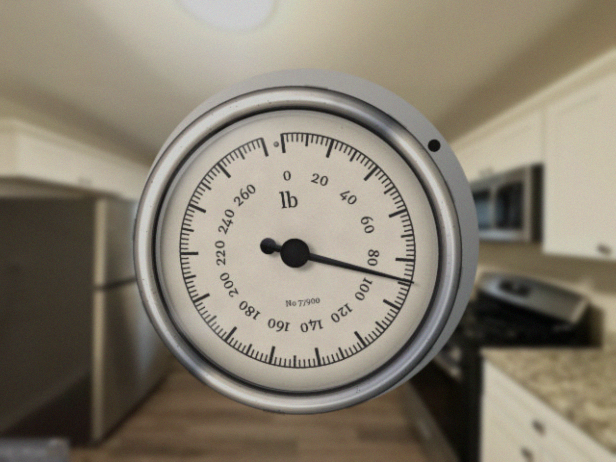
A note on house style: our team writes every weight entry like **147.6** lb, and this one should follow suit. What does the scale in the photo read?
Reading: **88** lb
